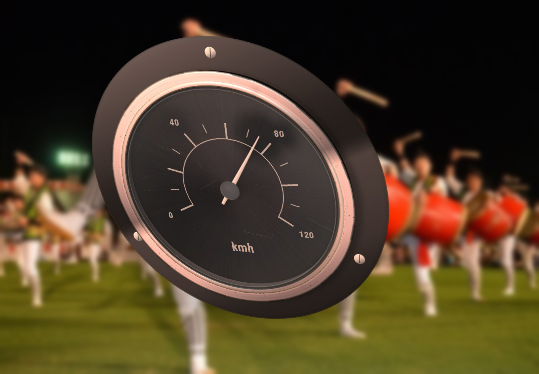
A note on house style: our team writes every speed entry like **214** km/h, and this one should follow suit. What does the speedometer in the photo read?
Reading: **75** km/h
